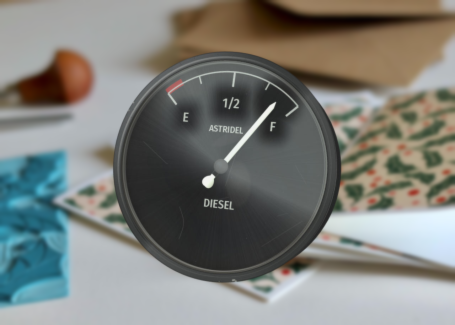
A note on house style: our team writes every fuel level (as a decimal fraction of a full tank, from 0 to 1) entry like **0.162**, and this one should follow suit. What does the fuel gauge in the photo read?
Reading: **0.875**
